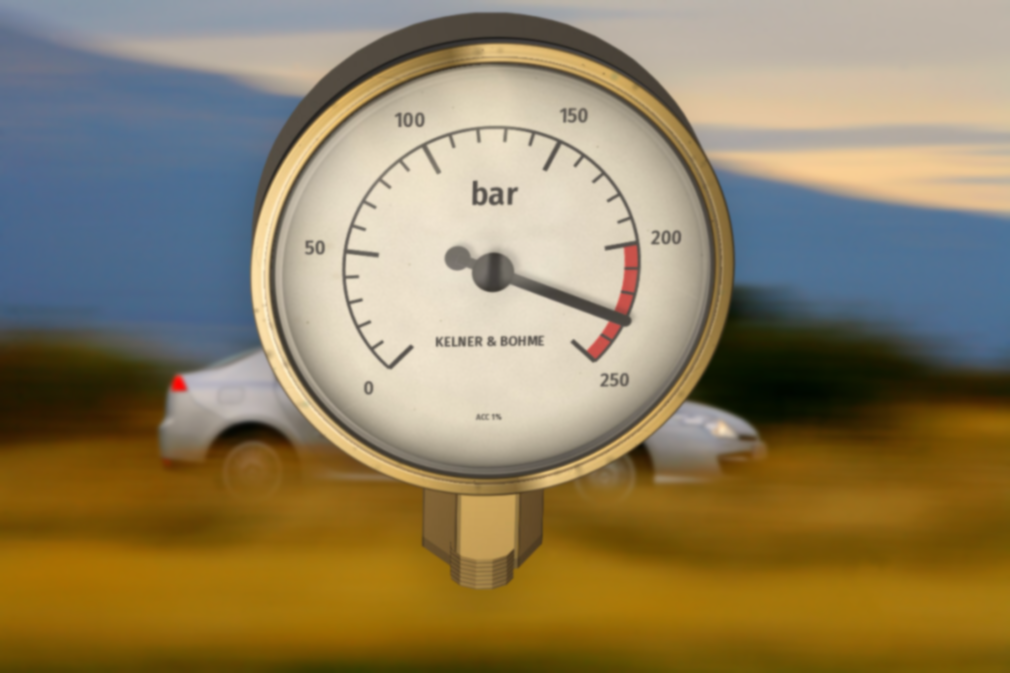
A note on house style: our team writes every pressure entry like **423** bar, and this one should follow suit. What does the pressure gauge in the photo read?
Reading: **230** bar
